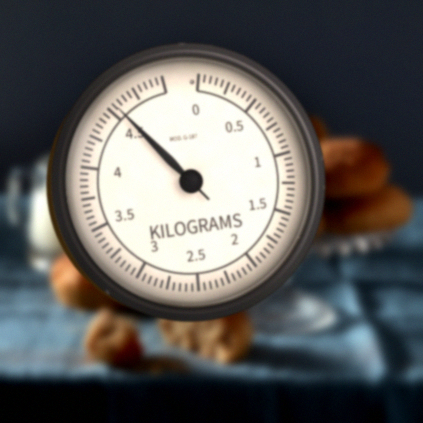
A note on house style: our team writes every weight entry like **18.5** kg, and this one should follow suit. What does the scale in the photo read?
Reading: **4.55** kg
